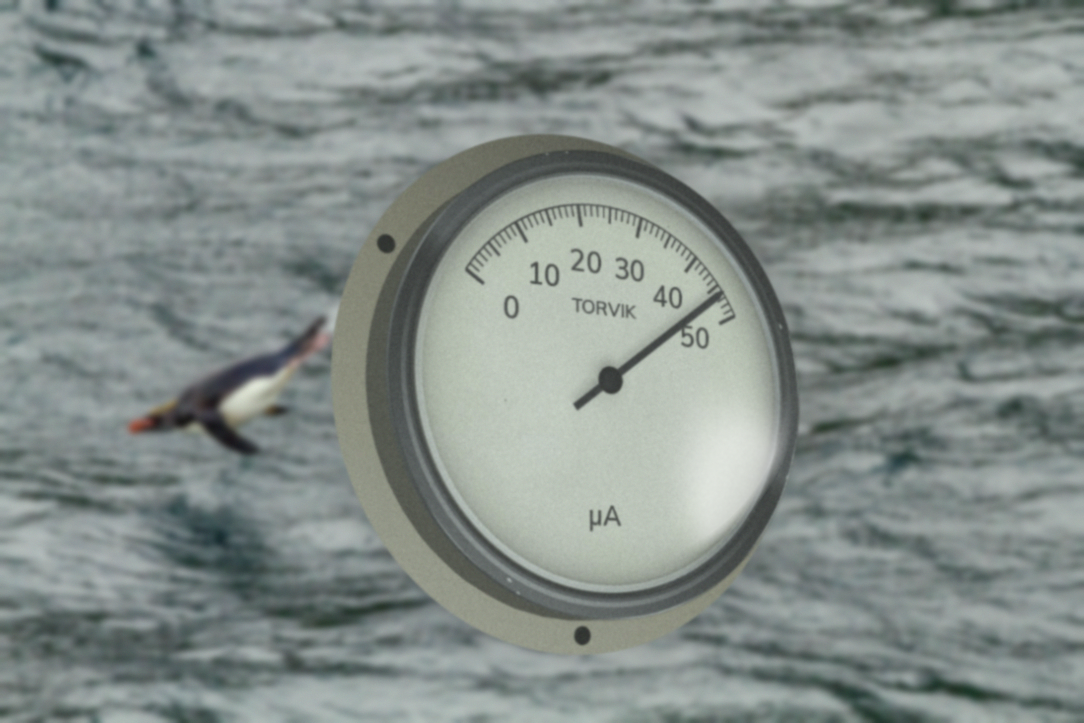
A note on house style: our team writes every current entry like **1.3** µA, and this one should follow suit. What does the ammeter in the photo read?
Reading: **46** µA
